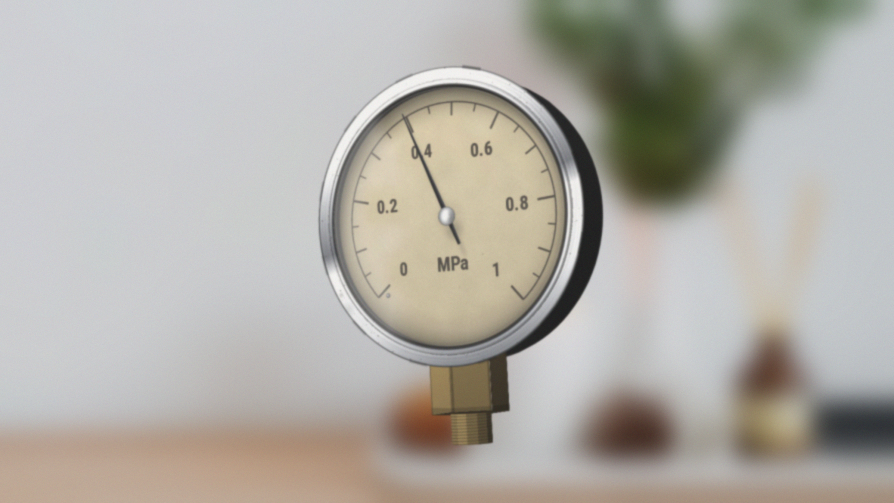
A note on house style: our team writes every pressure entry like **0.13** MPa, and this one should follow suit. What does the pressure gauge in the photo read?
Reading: **0.4** MPa
